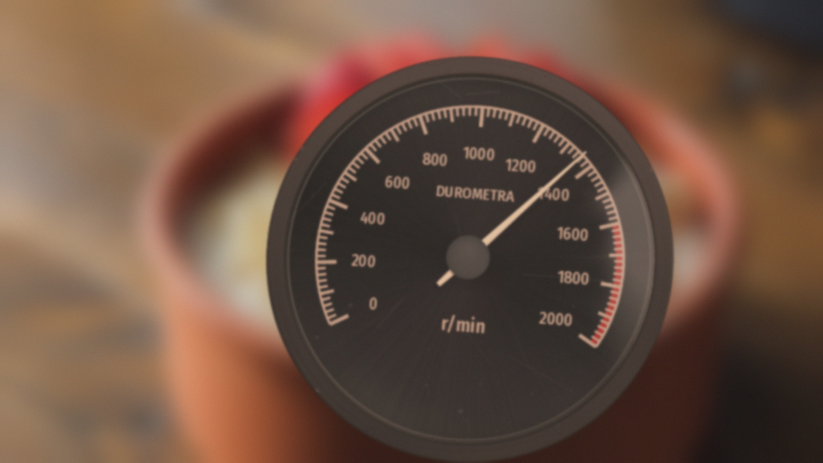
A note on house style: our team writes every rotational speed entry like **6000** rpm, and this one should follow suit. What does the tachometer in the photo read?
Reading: **1360** rpm
